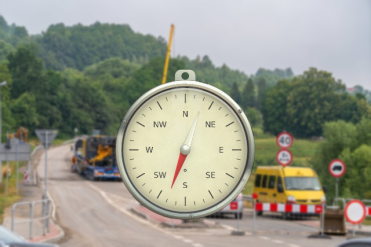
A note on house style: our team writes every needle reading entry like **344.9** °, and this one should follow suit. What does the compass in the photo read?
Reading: **200** °
